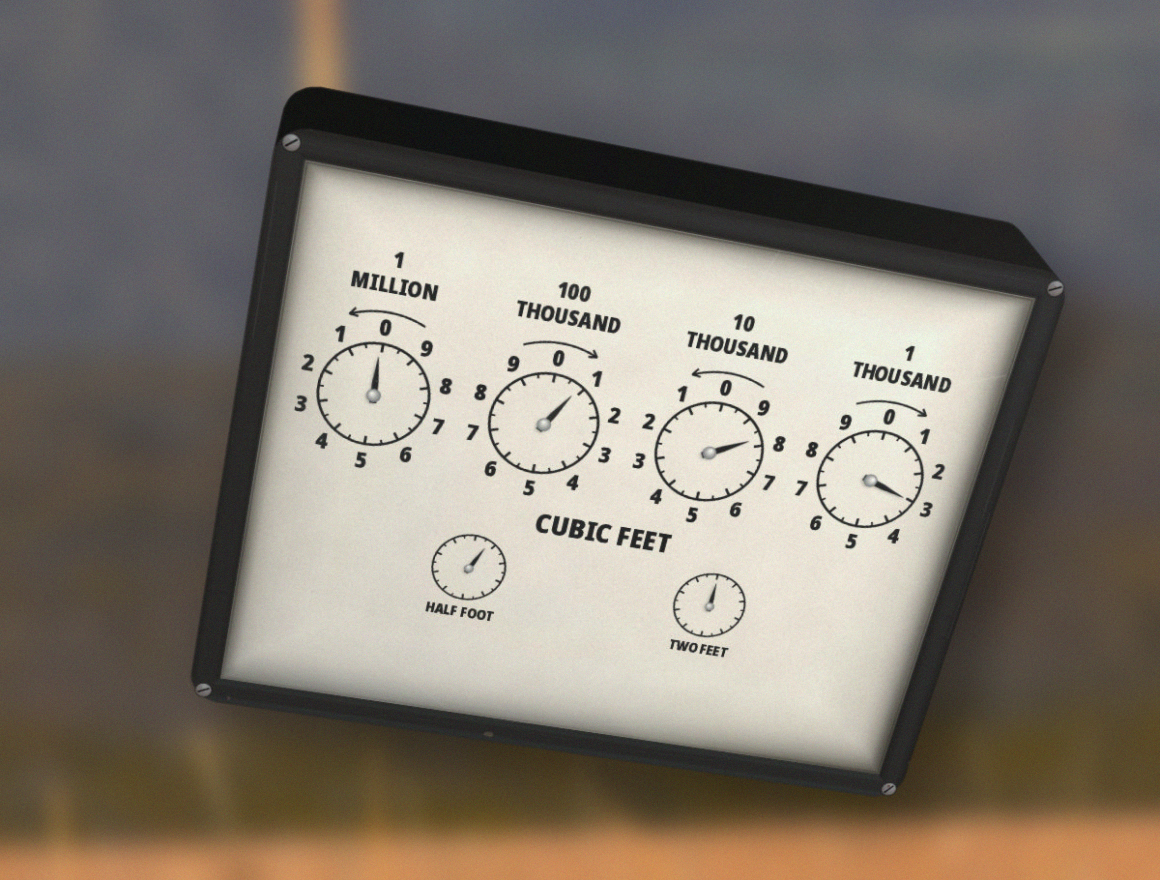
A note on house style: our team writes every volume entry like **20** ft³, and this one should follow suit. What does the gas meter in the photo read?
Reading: **8300** ft³
